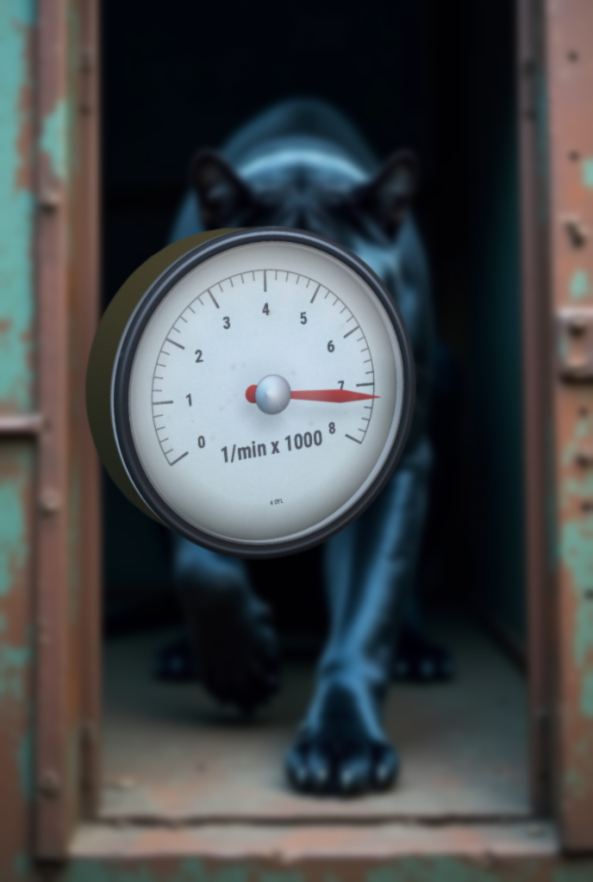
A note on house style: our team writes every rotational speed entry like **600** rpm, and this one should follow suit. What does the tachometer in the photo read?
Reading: **7200** rpm
